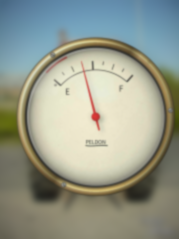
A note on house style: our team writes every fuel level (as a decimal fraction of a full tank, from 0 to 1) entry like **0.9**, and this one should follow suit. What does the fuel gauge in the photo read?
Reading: **0.375**
